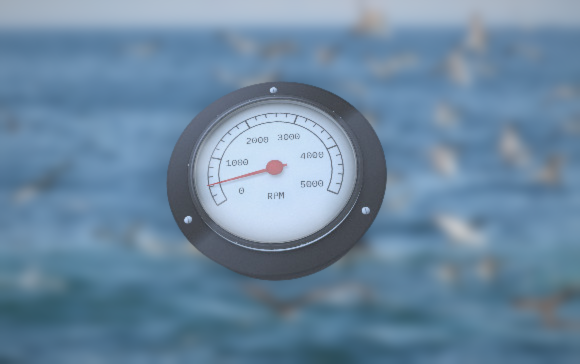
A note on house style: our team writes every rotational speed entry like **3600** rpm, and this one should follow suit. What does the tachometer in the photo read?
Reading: **400** rpm
